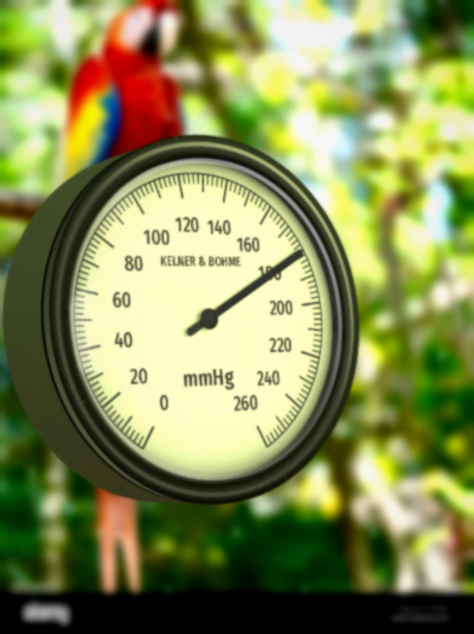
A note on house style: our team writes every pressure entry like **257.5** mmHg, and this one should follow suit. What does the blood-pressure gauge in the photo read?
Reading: **180** mmHg
